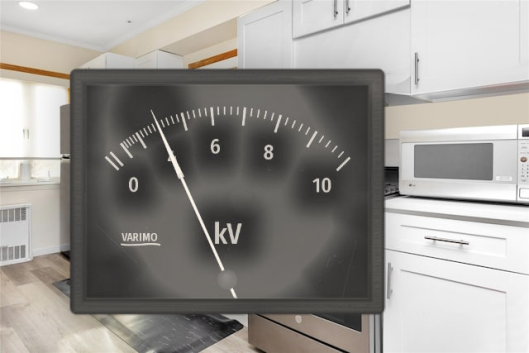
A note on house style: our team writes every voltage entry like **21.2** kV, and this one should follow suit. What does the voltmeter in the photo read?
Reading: **4** kV
